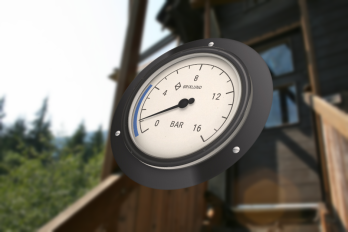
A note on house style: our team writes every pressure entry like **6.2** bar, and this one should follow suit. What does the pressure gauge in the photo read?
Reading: **1** bar
